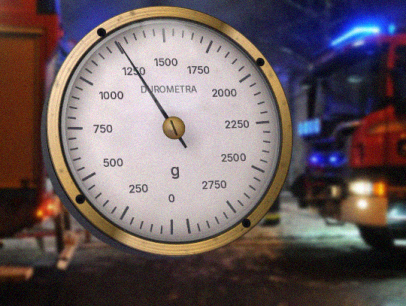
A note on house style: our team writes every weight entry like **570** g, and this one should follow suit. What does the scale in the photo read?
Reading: **1250** g
